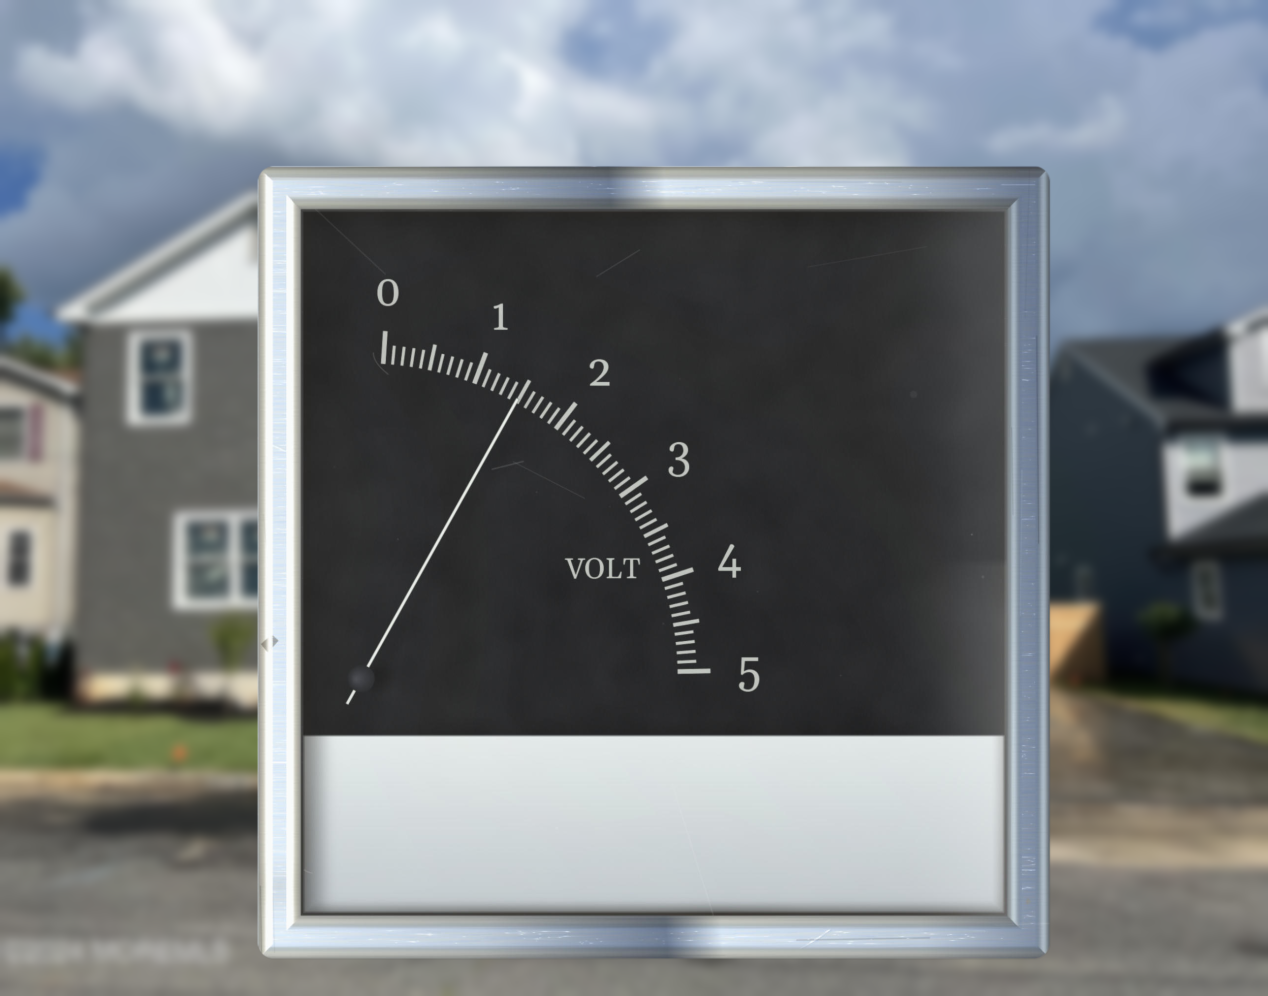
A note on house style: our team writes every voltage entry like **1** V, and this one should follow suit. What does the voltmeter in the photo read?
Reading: **1.5** V
